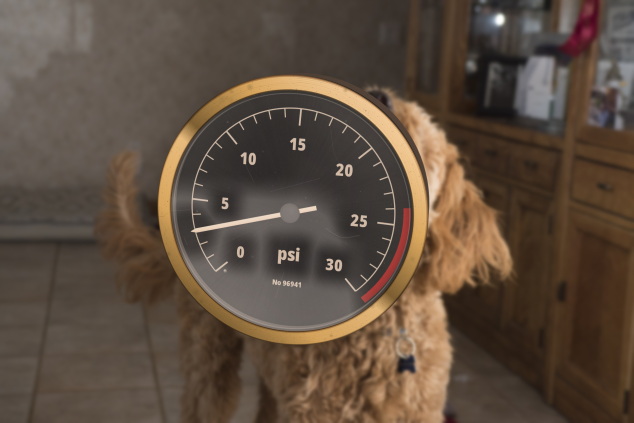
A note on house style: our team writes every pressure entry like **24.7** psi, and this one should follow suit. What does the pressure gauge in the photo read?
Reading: **3** psi
